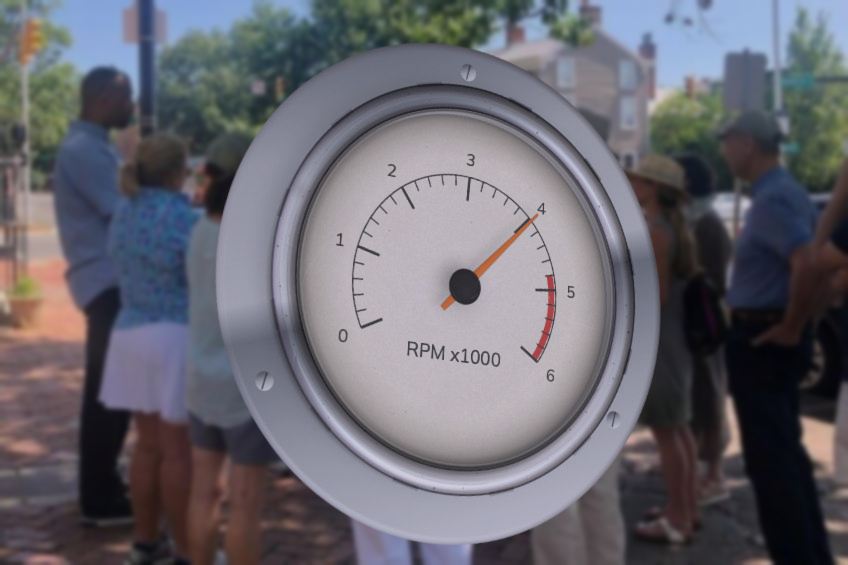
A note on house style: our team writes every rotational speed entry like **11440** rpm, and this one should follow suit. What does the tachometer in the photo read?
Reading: **4000** rpm
